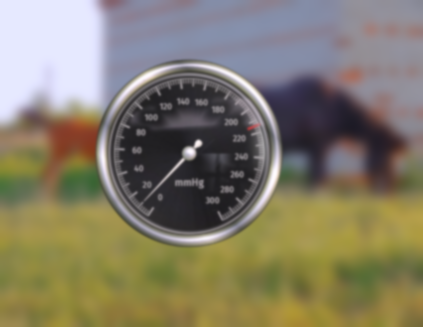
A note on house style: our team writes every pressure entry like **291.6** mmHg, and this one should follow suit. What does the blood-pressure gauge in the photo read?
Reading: **10** mmHg
